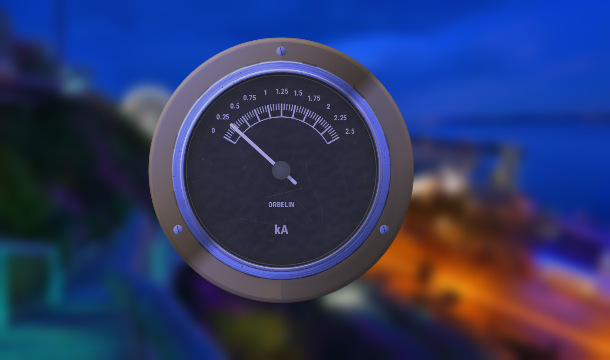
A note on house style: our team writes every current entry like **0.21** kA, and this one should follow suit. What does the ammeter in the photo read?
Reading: **0.25** kA
